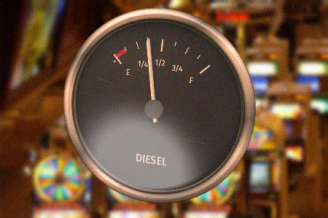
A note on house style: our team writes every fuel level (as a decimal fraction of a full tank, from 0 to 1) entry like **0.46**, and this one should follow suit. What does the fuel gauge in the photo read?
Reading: **0.375**
